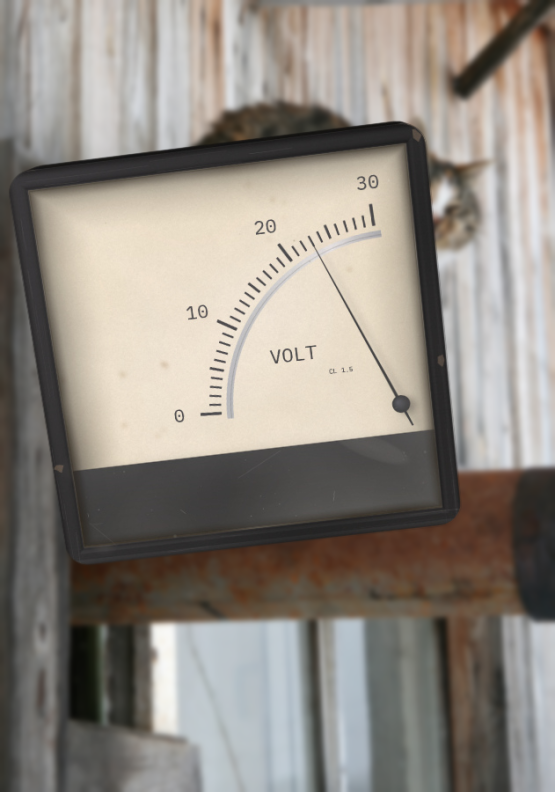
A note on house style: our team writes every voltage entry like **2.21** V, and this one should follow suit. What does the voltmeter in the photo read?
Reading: **23** V
